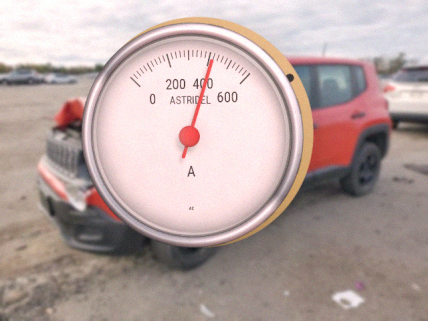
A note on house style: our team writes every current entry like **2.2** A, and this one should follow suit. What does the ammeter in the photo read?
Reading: **420** A
